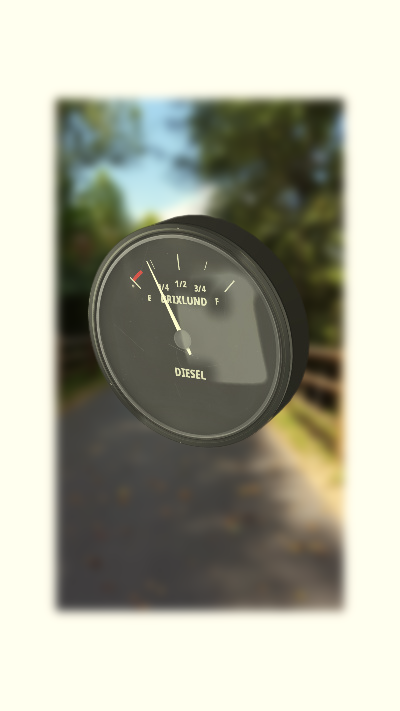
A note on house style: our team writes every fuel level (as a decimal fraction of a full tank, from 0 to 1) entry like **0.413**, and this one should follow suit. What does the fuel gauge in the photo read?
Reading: **0.25**
